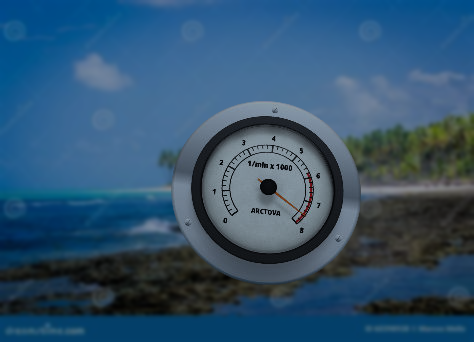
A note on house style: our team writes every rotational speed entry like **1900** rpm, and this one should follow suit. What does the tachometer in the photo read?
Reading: **7600** rpm
